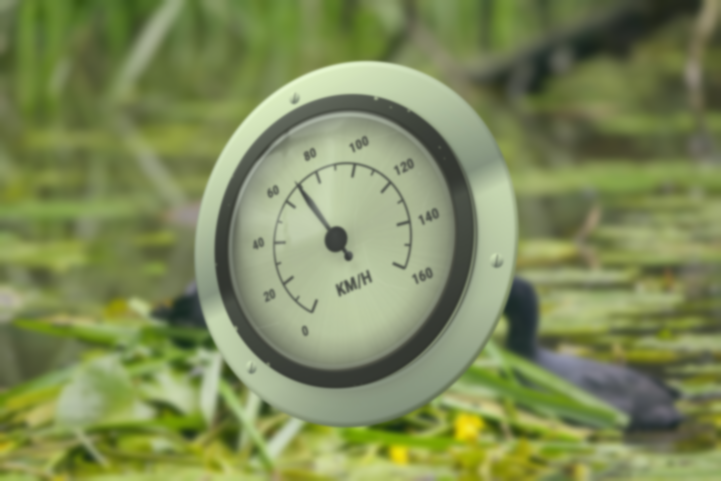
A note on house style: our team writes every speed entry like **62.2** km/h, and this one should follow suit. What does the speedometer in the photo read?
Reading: **70** km/h
